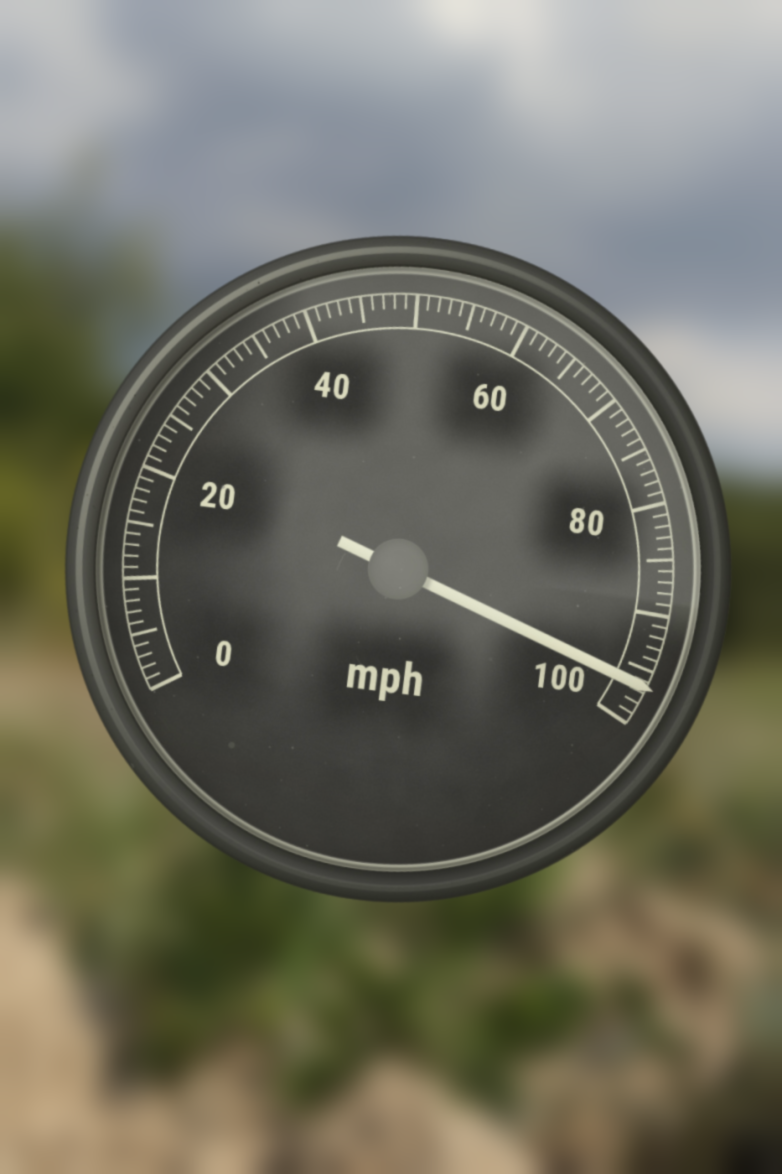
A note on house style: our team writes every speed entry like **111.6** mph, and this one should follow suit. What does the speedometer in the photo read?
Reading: **96.5** mph
